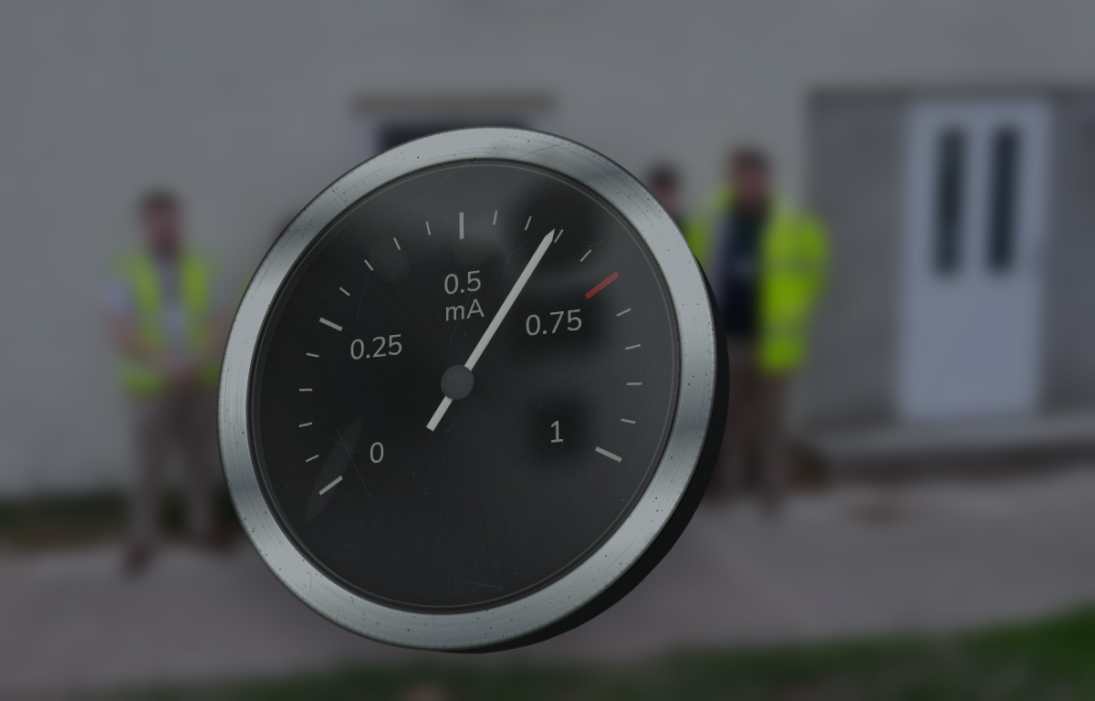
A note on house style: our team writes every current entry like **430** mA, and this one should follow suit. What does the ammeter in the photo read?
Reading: **0.65** mA
